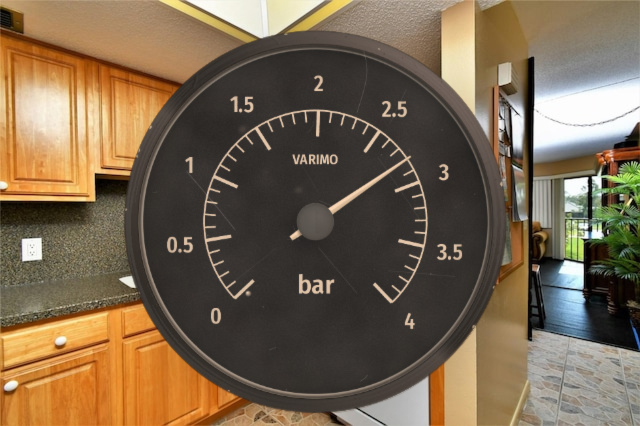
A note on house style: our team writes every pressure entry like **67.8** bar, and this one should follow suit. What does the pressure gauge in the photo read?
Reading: **2.8** bar
